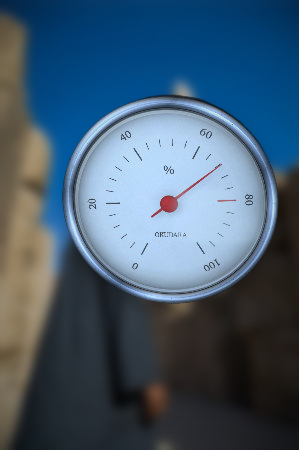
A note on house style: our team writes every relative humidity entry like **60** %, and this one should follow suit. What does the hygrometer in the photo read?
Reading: **68** %
